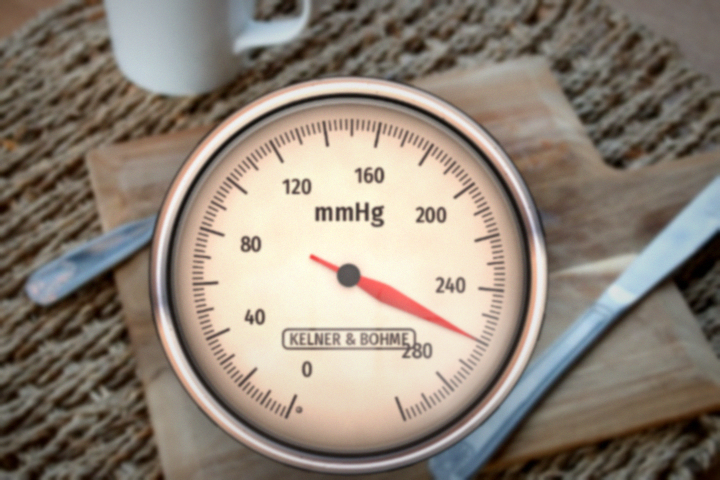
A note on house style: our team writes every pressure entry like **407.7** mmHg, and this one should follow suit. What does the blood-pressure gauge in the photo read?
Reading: **260** mmHg
